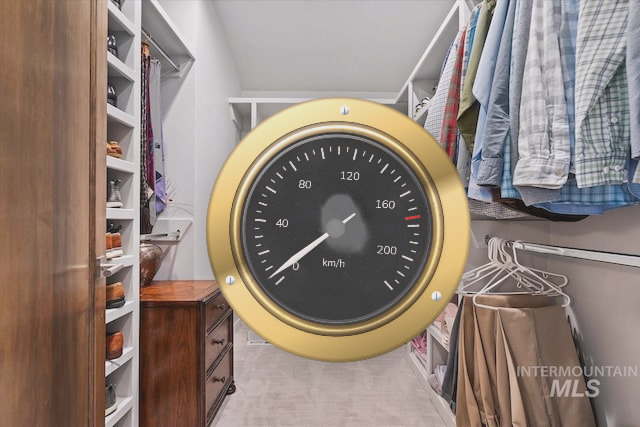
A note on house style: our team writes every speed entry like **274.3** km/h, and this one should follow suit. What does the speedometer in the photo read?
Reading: **5** km/h
